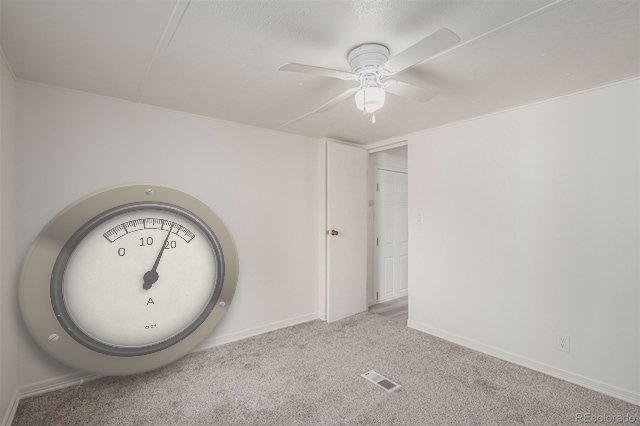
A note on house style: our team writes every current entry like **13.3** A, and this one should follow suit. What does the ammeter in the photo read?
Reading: **17.5** A
